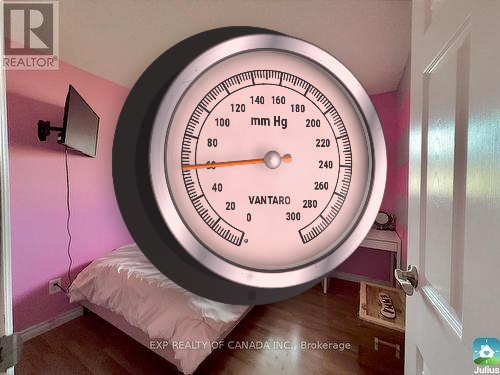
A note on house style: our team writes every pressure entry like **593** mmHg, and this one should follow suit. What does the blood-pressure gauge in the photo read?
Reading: **60** mmHg
